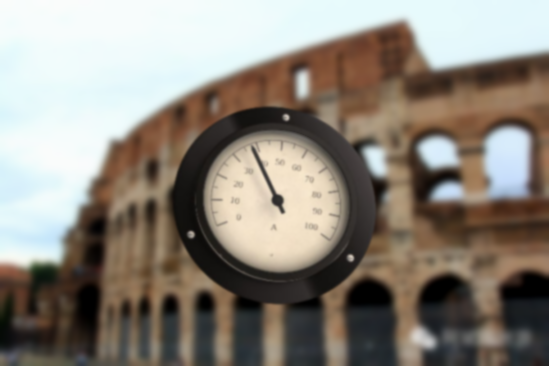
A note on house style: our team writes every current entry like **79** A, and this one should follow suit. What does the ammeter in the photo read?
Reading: **37.5** A
